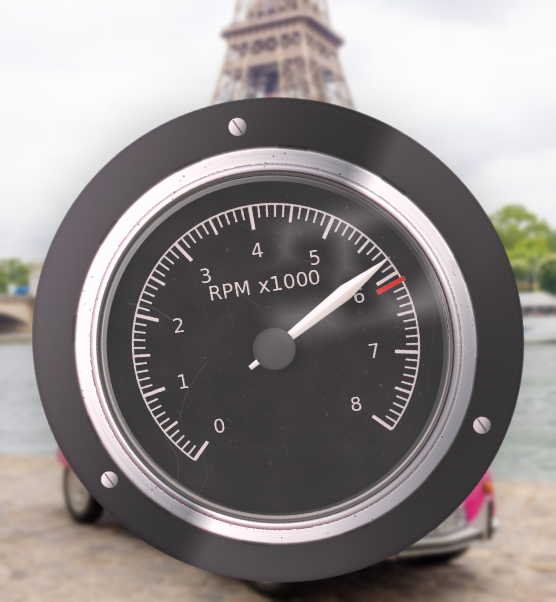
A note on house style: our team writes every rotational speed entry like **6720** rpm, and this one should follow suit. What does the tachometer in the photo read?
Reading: **5800** rpm
